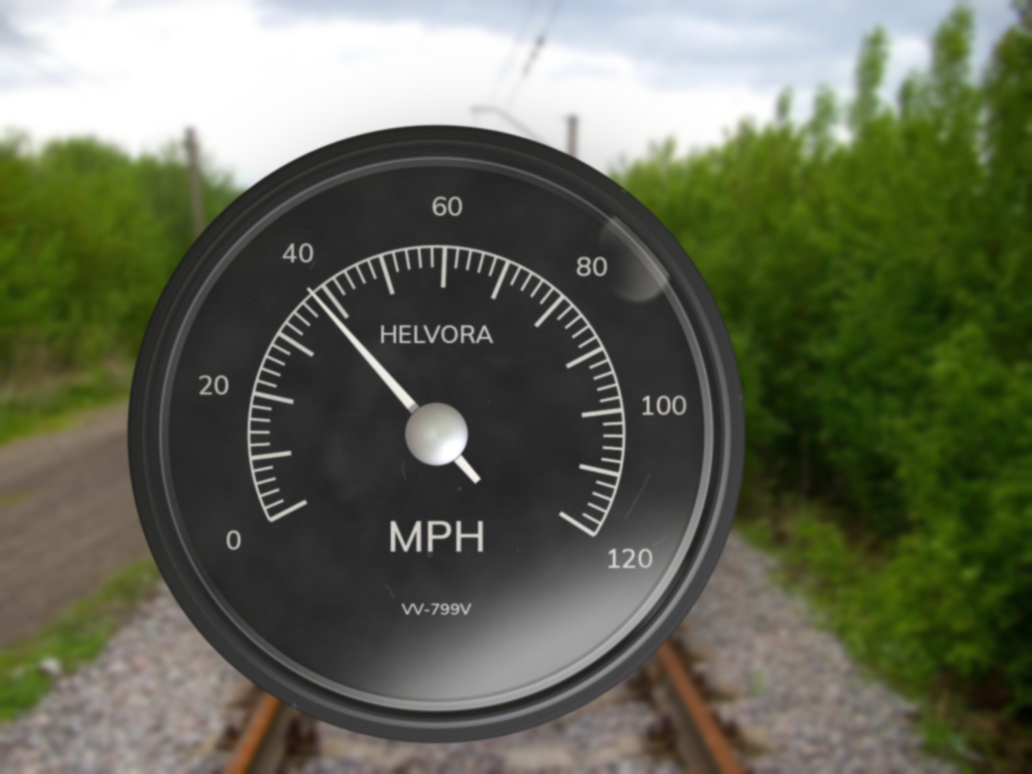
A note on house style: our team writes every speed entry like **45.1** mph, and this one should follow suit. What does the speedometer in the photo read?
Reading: **38** mph
